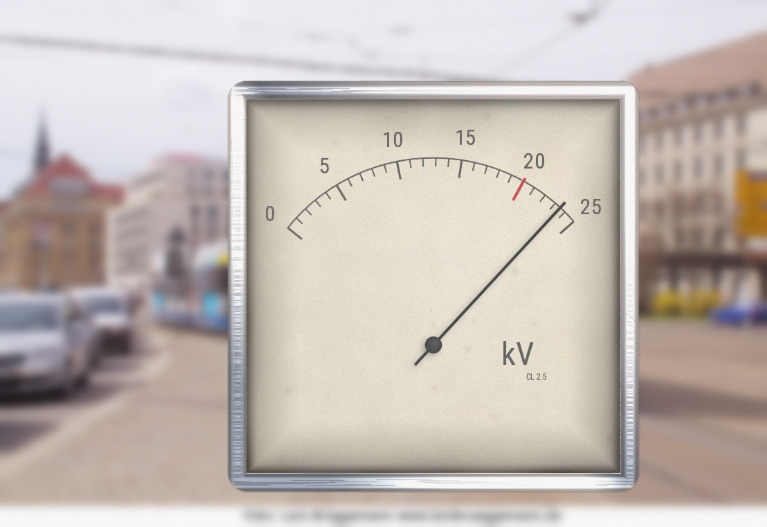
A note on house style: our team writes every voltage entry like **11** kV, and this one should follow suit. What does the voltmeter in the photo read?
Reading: **23.5** kV
